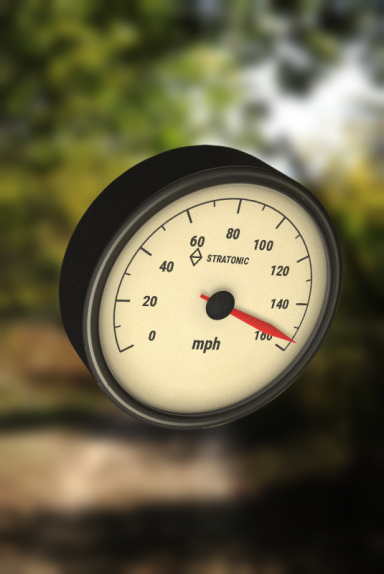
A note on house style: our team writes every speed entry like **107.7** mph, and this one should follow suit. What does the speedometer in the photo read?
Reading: **155** mph
